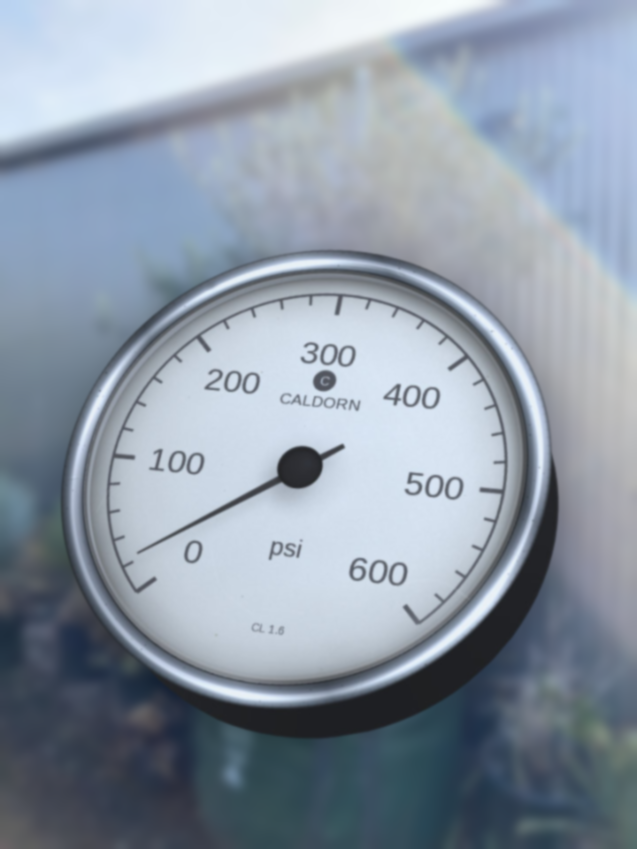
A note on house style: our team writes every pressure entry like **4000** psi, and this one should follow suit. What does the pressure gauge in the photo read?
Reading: **20** psi
